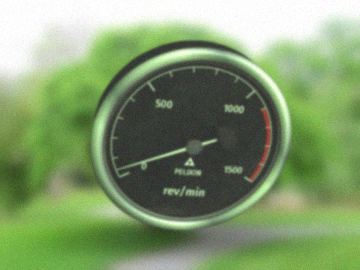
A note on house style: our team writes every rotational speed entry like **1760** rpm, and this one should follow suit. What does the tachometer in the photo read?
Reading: **50** rpm
